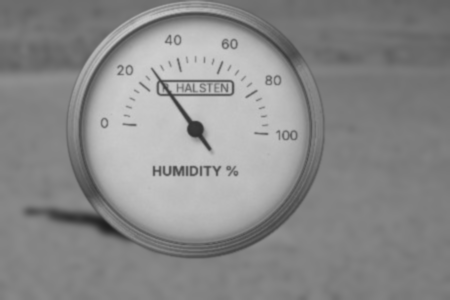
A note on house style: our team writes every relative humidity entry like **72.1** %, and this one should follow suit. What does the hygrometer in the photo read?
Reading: **28** %
